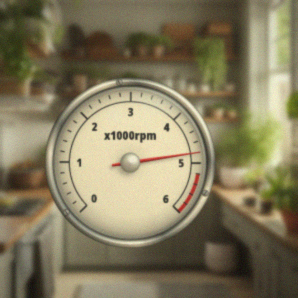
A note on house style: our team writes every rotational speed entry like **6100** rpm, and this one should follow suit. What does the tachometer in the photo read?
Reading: **4800** rpm
